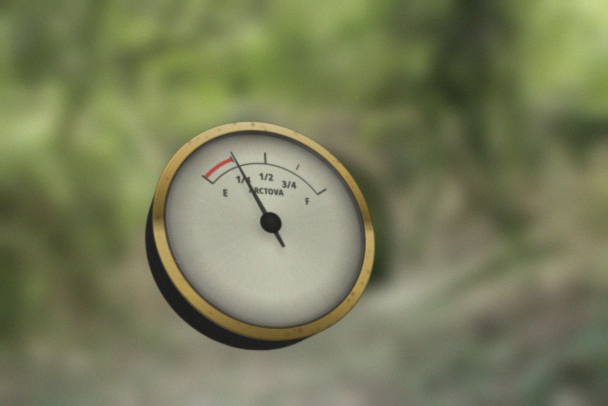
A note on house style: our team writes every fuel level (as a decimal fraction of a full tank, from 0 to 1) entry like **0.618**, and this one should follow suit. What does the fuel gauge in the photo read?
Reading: **0.25**
